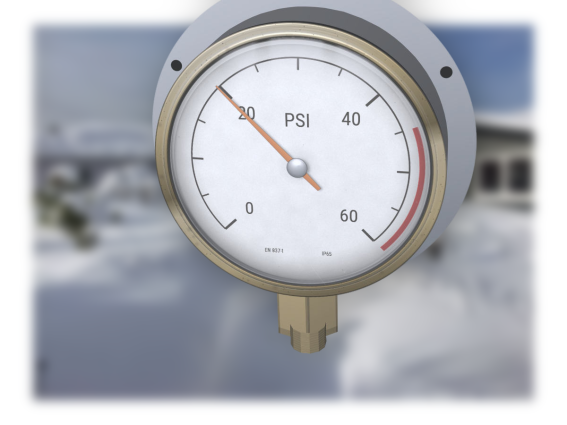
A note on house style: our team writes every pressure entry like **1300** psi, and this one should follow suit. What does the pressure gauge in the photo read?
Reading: **20** psi
